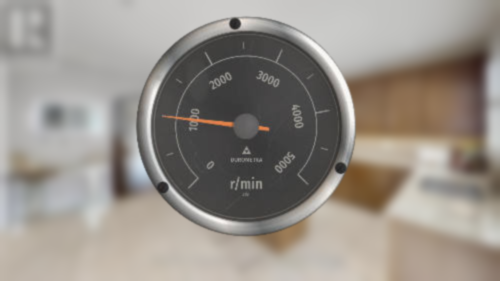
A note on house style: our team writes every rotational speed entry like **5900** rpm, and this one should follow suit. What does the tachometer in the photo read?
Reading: **1000** rpm
